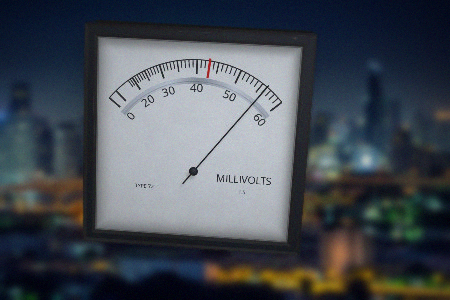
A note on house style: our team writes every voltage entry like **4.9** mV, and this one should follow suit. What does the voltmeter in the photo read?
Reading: **56** mV
